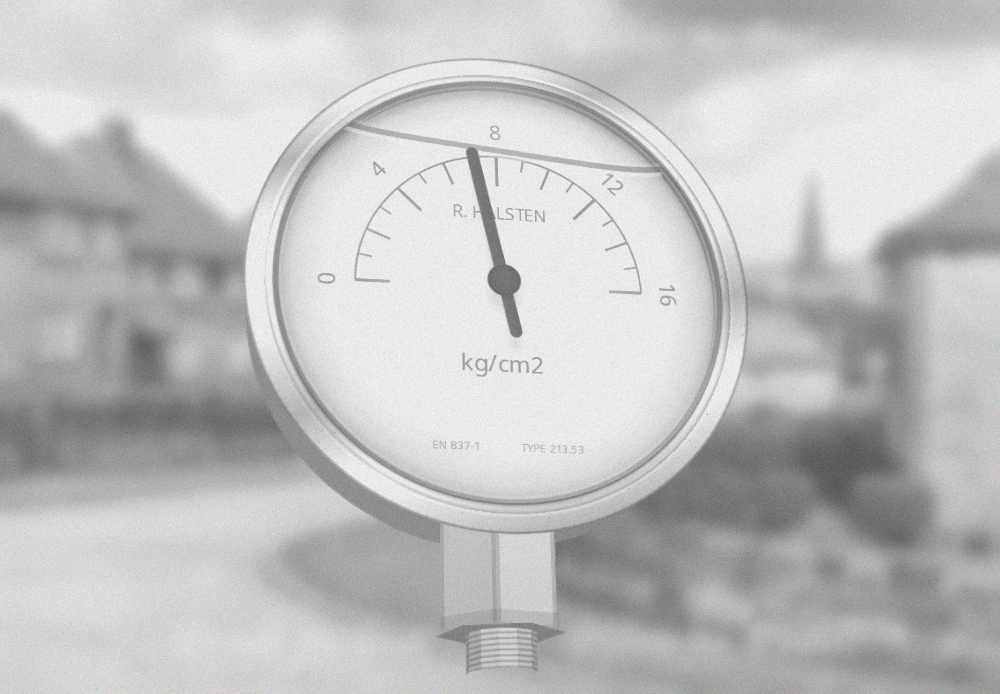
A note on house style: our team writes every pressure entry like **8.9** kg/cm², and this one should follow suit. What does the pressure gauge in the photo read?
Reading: **7** kg/cm²
